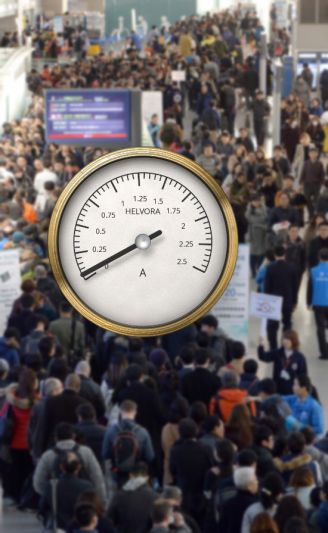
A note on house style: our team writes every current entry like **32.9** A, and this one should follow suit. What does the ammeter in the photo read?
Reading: **0.05** A
